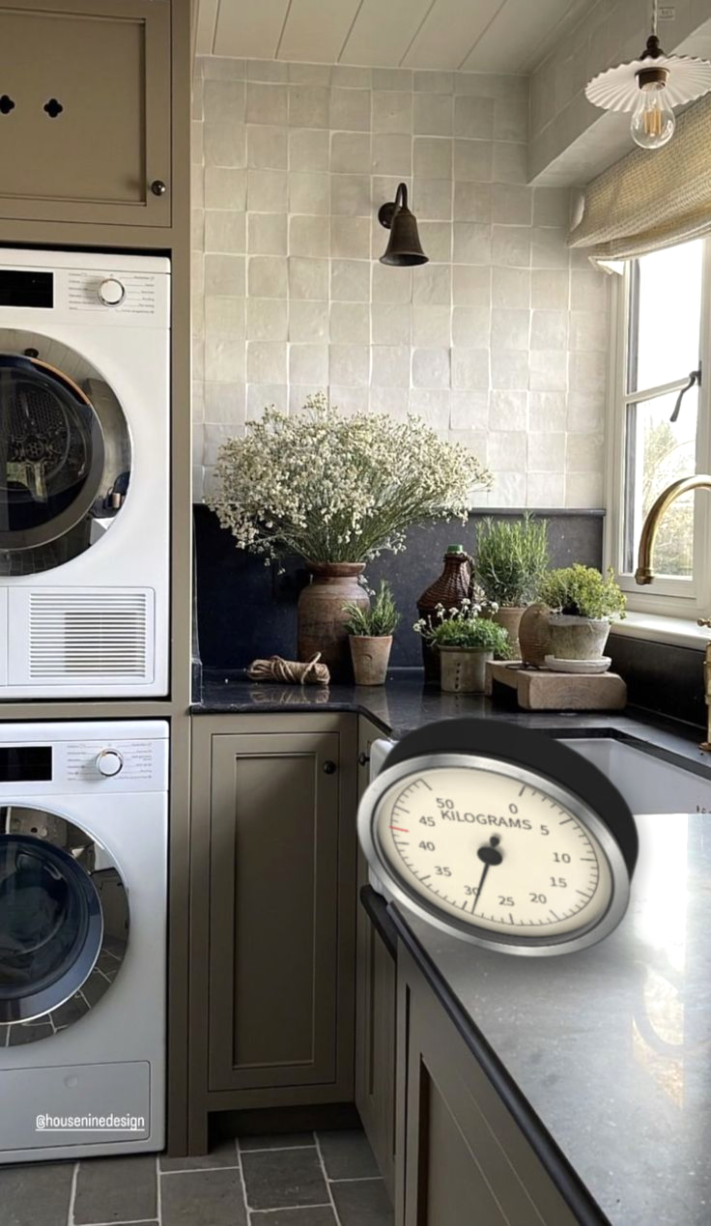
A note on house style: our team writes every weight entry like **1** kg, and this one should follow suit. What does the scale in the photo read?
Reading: **29** kg
